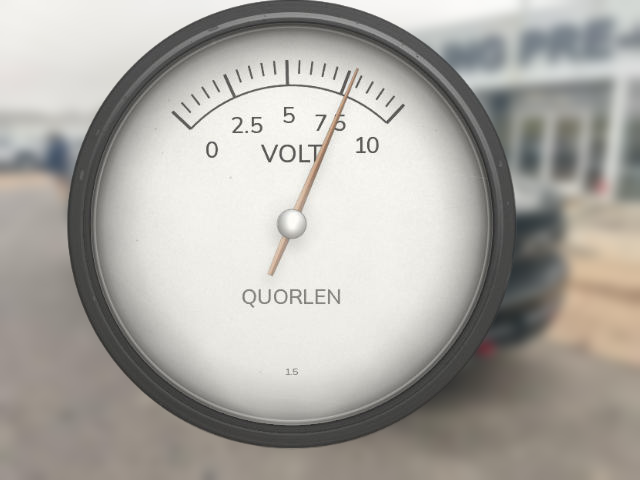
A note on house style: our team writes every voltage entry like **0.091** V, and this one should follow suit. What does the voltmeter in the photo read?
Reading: **7.75** V
